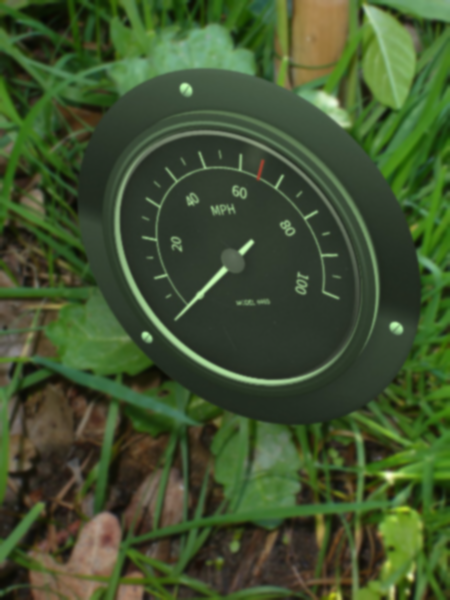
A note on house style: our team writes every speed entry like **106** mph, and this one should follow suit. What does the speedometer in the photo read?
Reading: **0** mph
